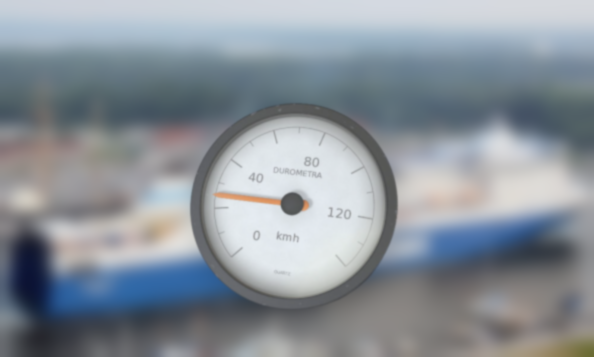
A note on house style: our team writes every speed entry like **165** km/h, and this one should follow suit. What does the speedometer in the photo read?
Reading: **25** km/h
